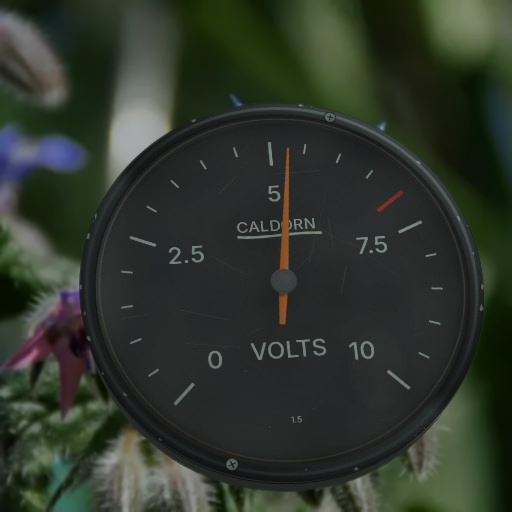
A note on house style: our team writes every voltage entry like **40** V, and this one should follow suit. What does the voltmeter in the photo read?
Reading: **5.25** V
